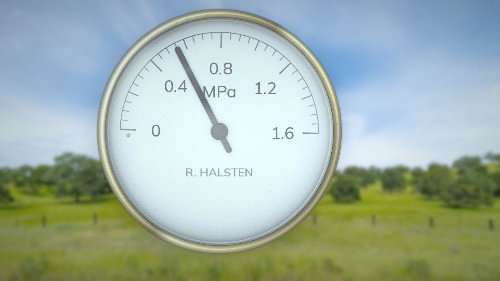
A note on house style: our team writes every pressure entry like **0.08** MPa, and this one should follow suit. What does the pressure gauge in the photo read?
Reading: **0.55** MPa
